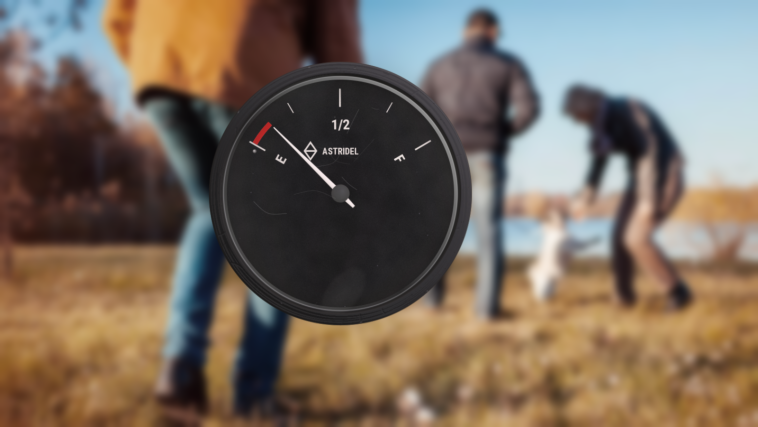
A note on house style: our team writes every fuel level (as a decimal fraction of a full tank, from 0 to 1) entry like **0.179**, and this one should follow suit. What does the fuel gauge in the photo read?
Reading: **0.125**
